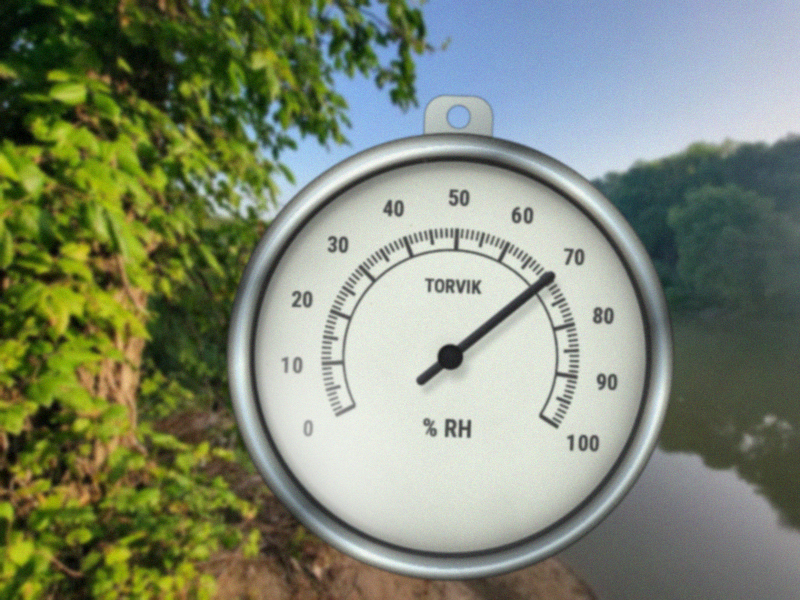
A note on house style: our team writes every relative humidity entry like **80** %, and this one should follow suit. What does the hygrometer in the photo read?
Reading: **70** %
